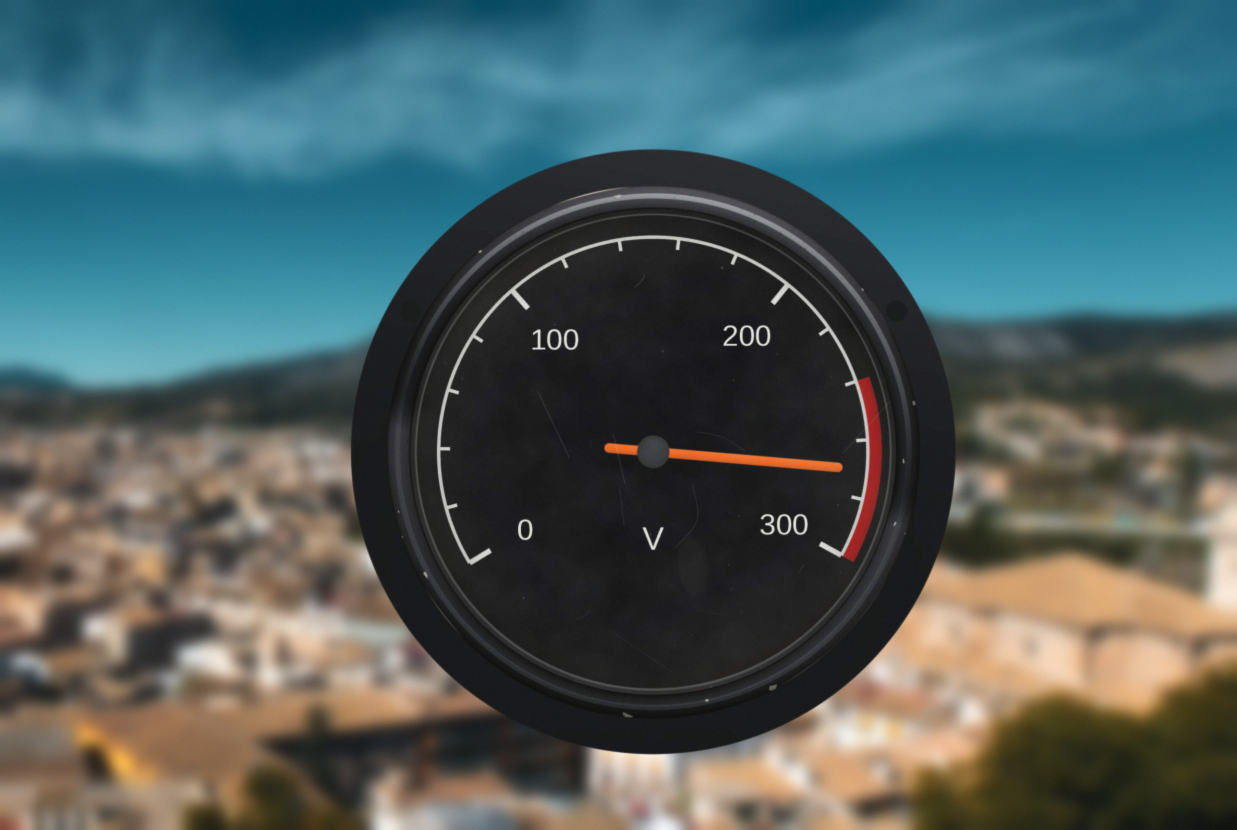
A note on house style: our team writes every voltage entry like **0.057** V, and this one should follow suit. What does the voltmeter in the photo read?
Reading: **270** V
